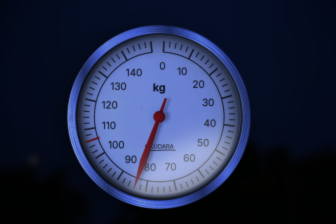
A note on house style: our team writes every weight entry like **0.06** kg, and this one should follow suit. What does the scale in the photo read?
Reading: **84** kg
